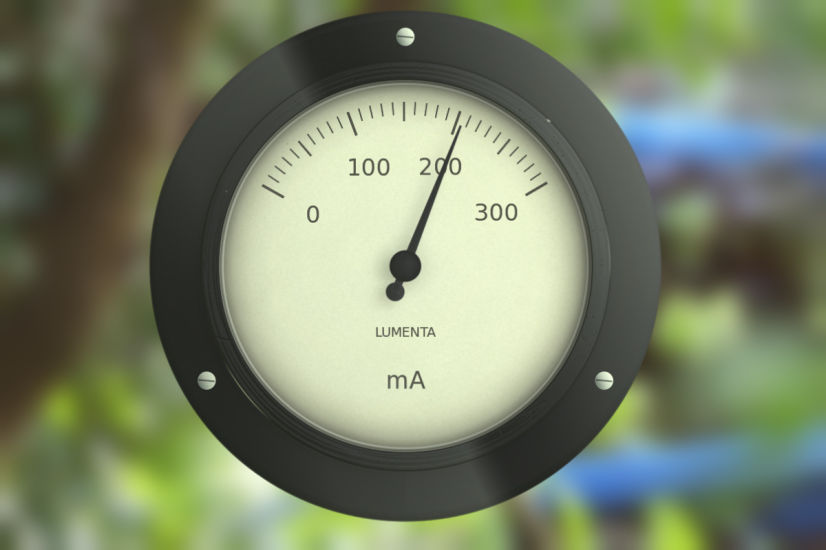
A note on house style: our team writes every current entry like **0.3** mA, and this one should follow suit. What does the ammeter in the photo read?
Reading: **205** mA
